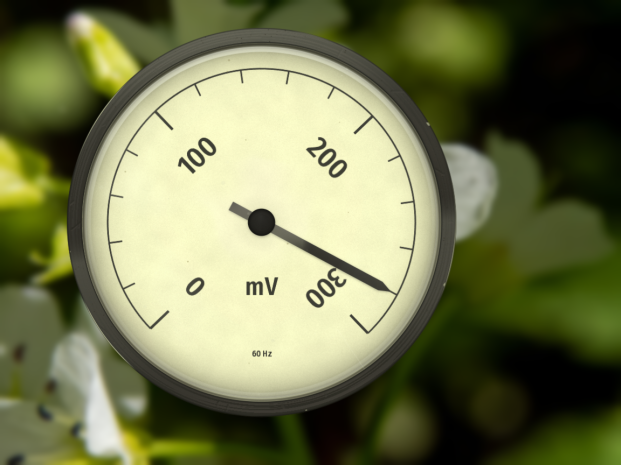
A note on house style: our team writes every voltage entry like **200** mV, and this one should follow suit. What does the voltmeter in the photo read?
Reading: **280** mV
